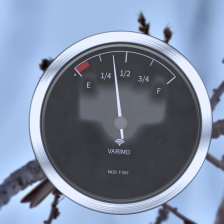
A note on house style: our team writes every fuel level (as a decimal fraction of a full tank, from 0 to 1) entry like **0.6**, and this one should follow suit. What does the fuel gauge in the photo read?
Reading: **0.375**
